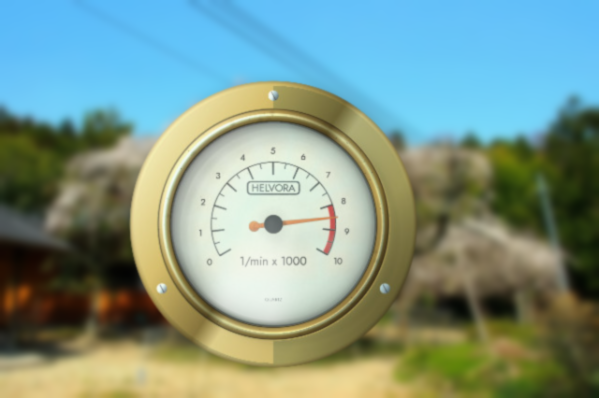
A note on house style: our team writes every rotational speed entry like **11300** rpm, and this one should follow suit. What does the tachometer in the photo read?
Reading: **8500** rpm
